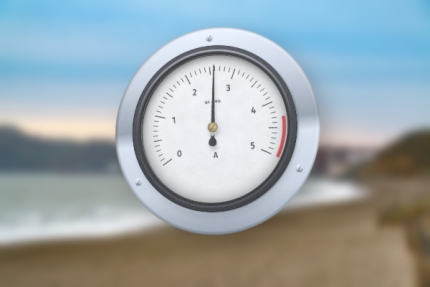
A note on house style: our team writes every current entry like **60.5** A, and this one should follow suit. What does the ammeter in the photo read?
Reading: **2.6** A
